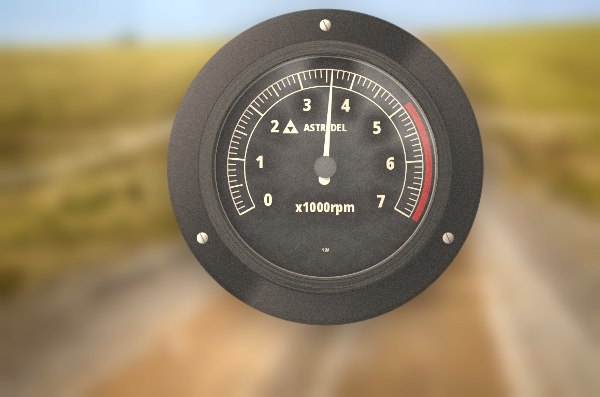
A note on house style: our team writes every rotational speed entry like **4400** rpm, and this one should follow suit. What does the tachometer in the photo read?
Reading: **3600** rpm
